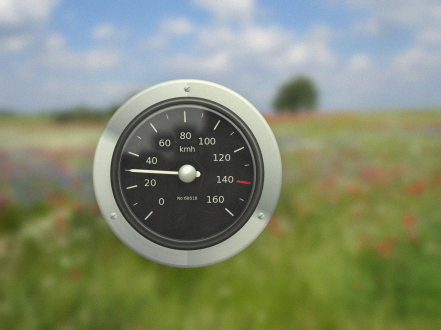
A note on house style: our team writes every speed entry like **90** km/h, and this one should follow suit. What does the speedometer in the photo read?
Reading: **30** km/h
